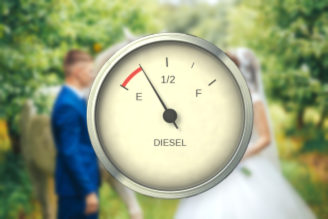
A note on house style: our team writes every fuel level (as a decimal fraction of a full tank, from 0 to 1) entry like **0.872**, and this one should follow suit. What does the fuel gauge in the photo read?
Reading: **0.25**
